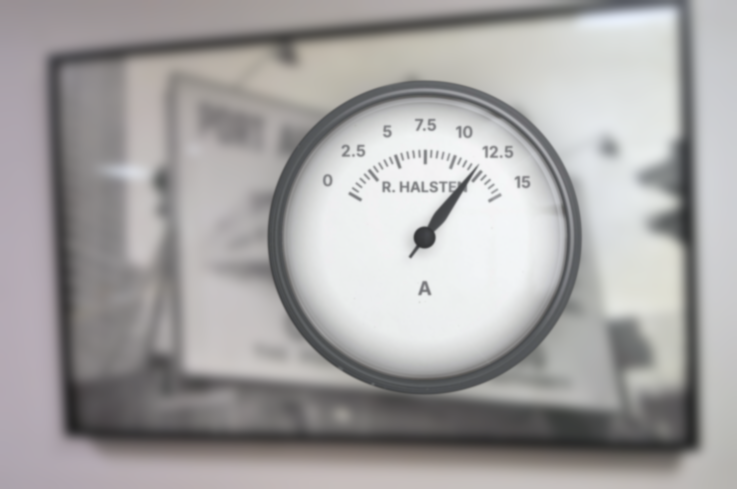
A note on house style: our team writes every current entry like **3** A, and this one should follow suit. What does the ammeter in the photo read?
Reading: **12** A
